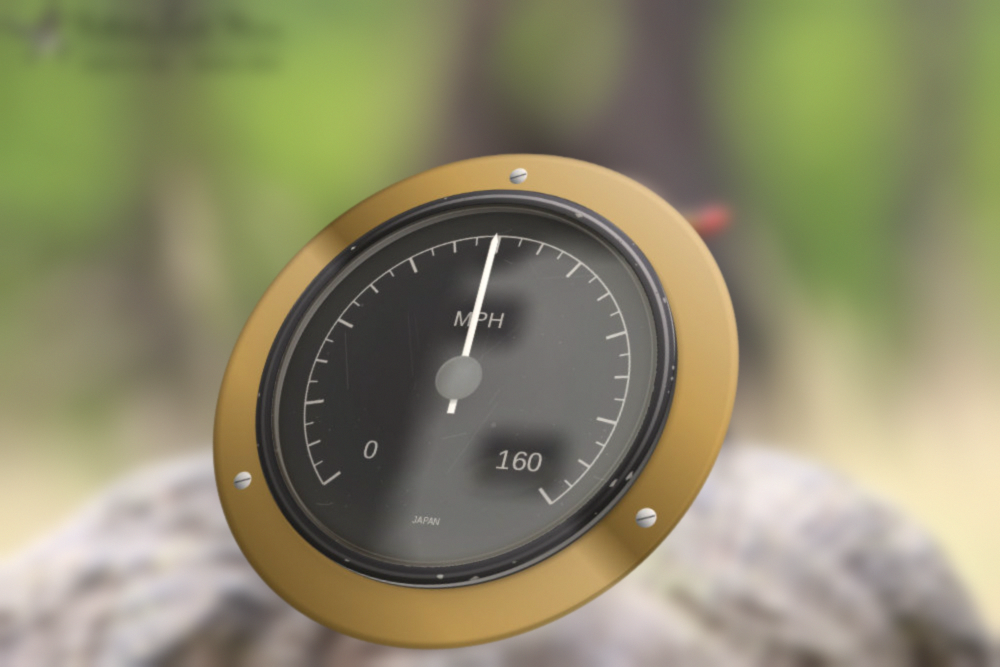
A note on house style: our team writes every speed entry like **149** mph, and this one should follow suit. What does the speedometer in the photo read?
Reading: **80** mph
